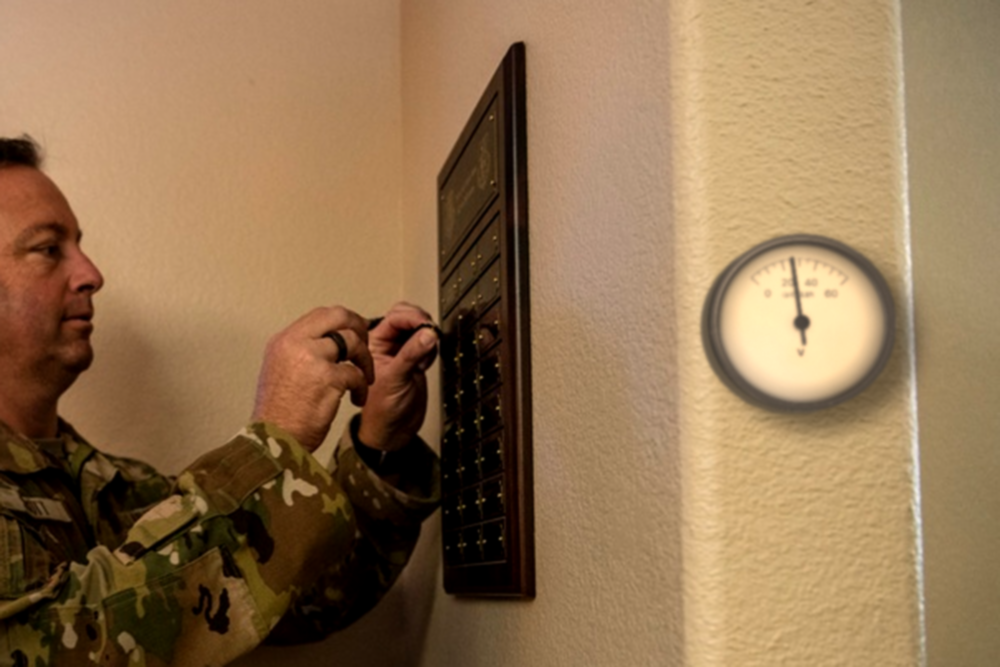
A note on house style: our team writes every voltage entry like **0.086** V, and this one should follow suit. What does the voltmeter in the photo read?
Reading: **25** V
